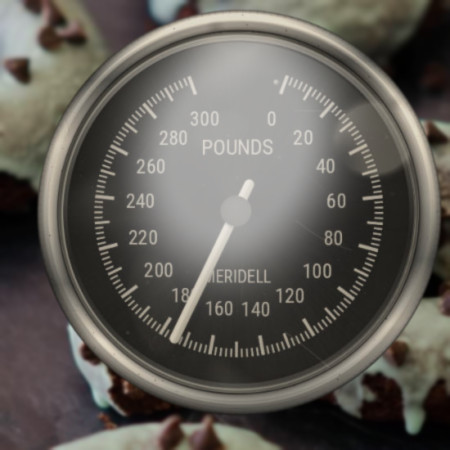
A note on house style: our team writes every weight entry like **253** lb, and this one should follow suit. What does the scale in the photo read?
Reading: **174** lb
